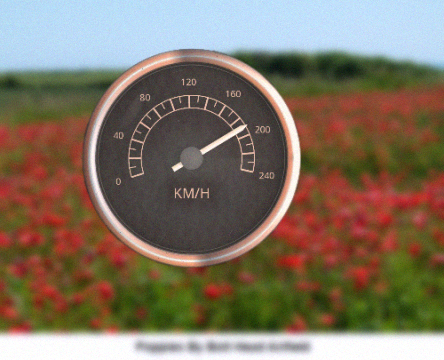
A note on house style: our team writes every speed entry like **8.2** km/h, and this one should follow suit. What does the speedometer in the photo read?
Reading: **190** km/h
